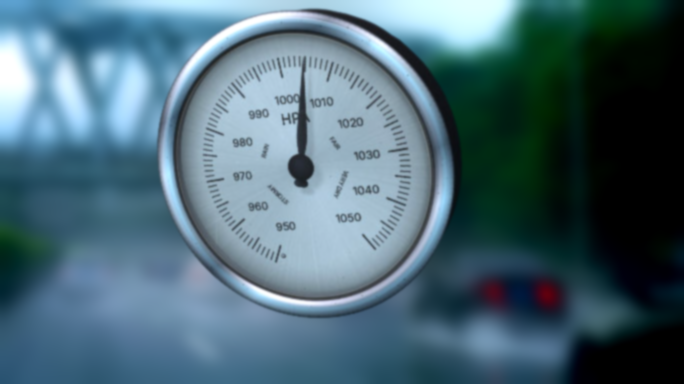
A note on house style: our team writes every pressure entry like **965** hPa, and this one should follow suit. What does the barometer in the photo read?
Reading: **1005** hPa
